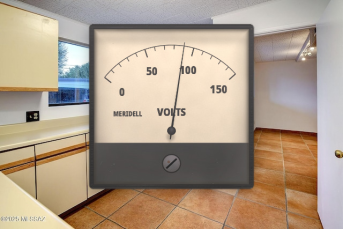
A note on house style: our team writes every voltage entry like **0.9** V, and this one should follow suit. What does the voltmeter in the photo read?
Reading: **90** V
